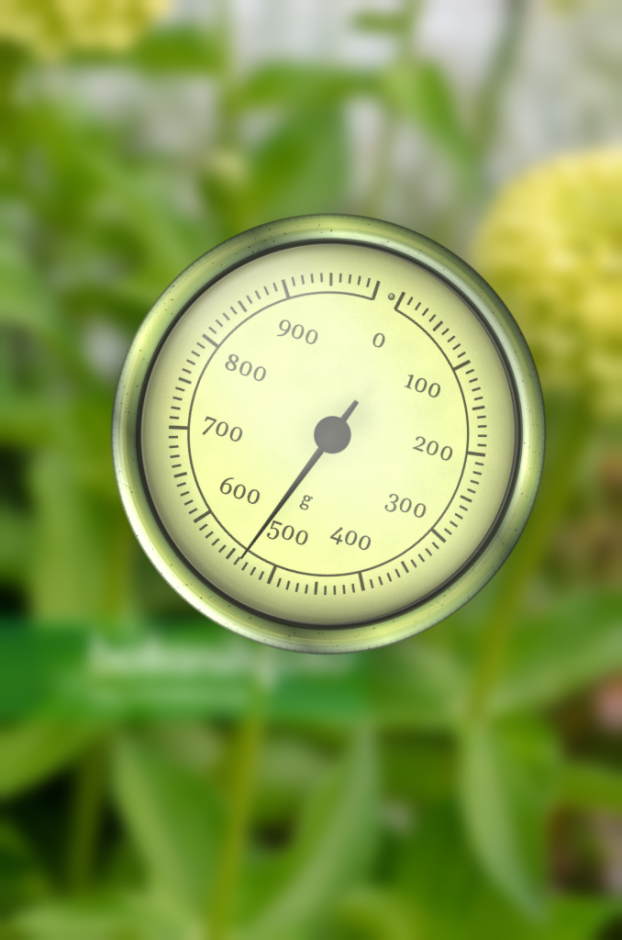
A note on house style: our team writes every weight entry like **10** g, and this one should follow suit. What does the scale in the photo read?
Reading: **540** g
